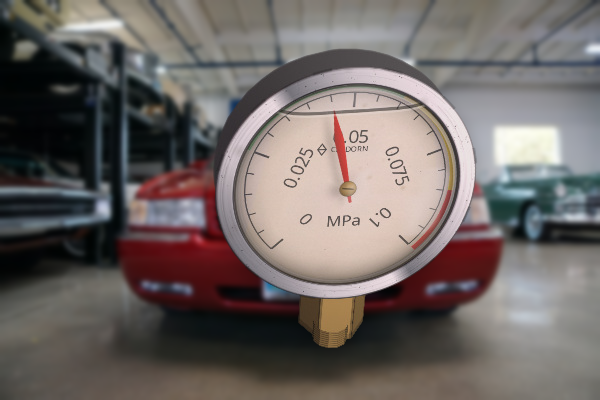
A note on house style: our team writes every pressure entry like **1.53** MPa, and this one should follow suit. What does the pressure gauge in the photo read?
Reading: **0.045** MPa
